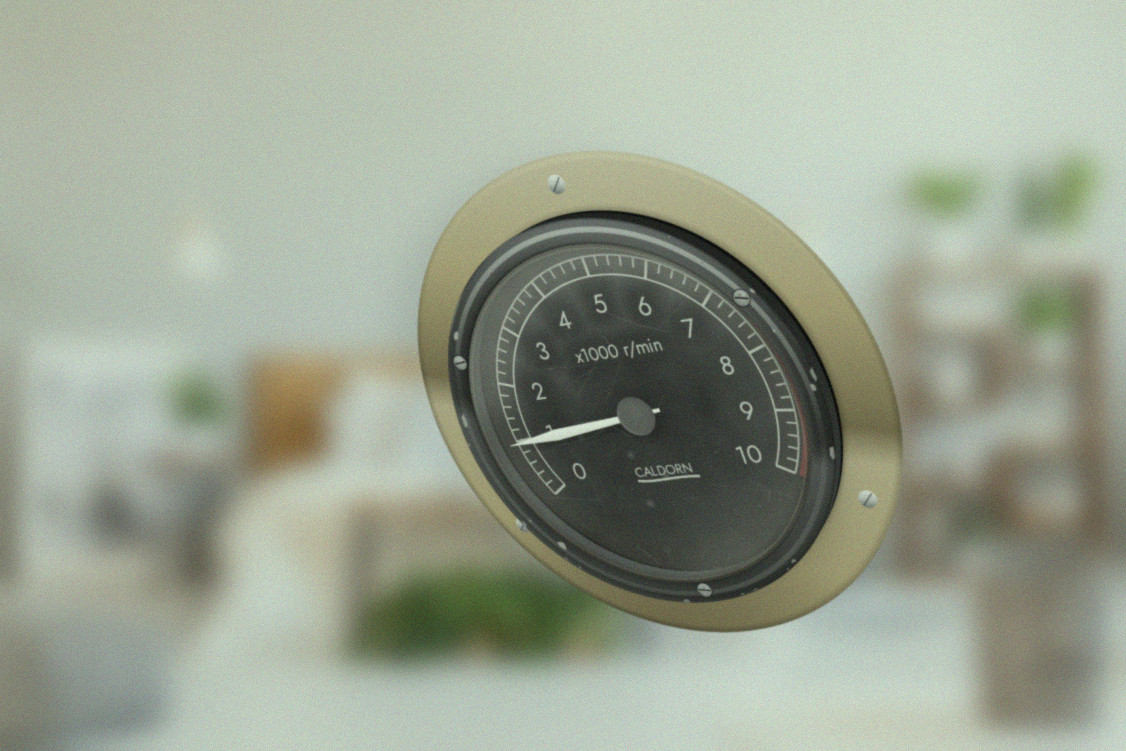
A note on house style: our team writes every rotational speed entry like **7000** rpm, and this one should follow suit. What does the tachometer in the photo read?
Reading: **1000** rpm
